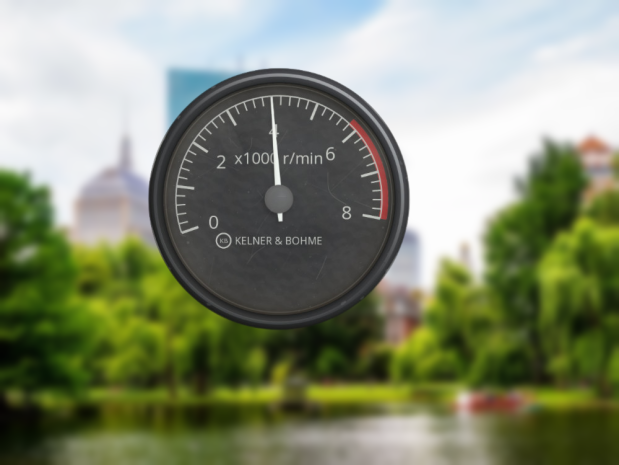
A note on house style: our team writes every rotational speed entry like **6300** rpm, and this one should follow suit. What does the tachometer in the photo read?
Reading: **4000** rpm
